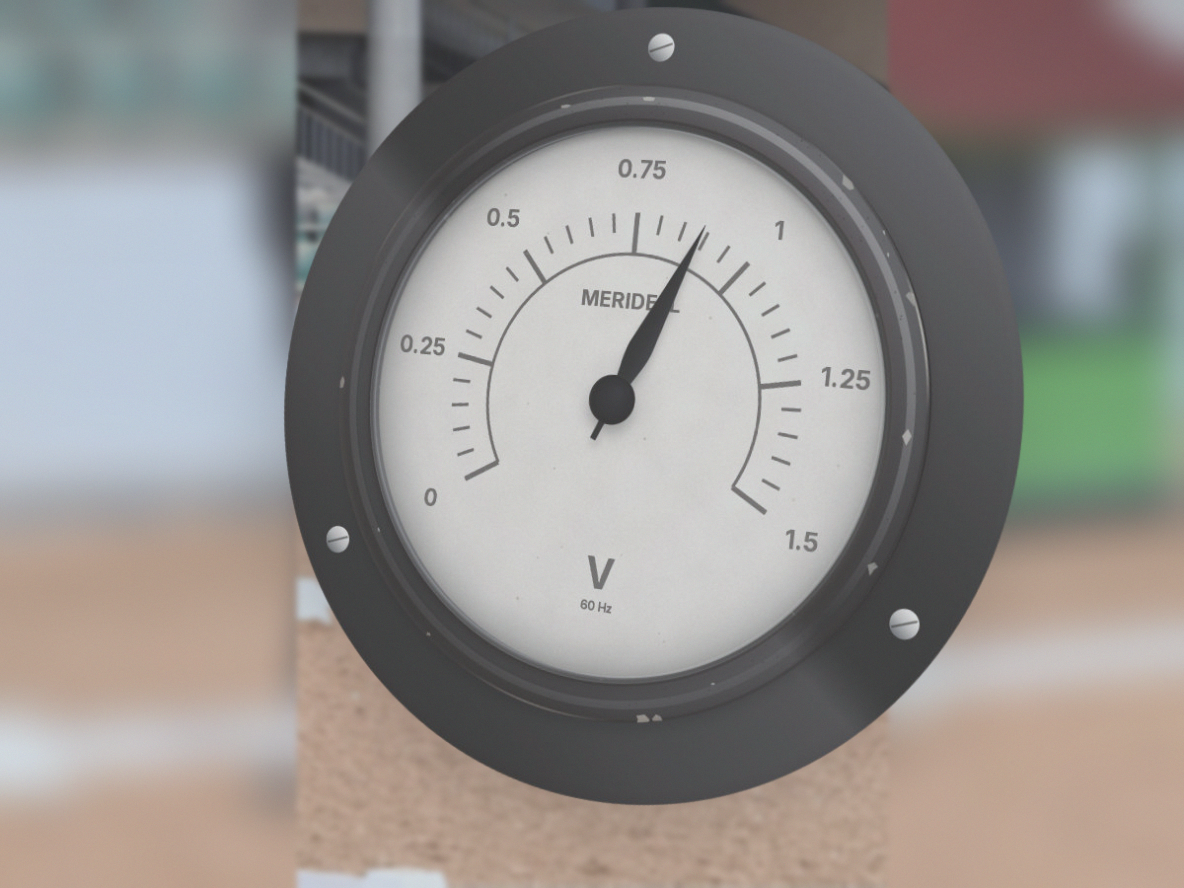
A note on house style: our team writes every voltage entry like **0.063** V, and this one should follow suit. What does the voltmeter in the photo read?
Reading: **0.9** V
